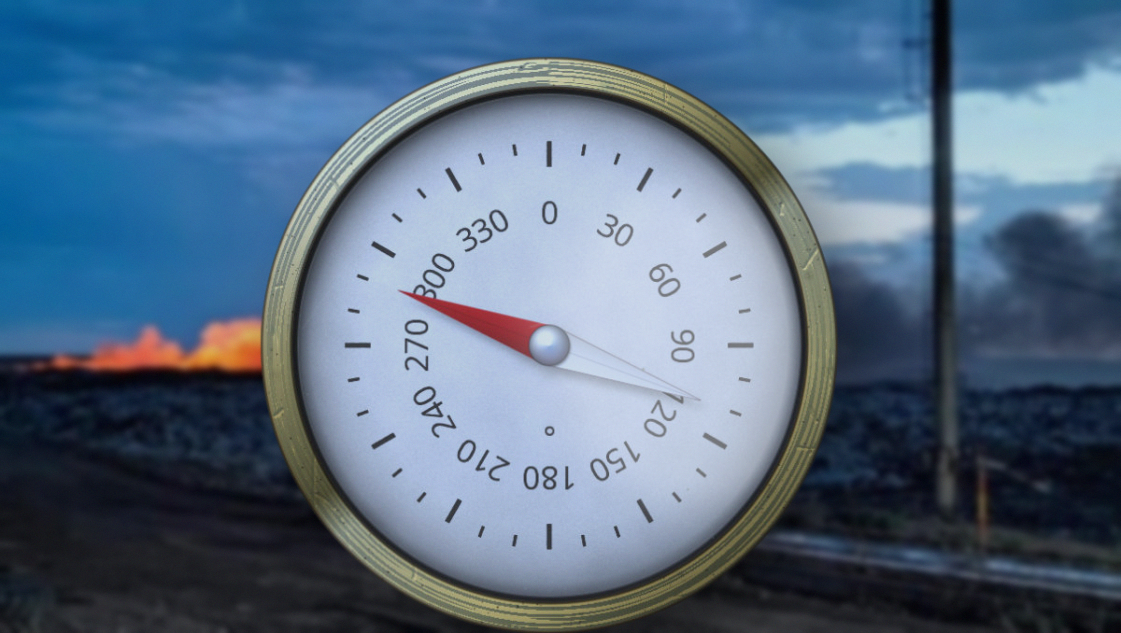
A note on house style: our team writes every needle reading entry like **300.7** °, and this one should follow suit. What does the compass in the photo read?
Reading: **290** °
